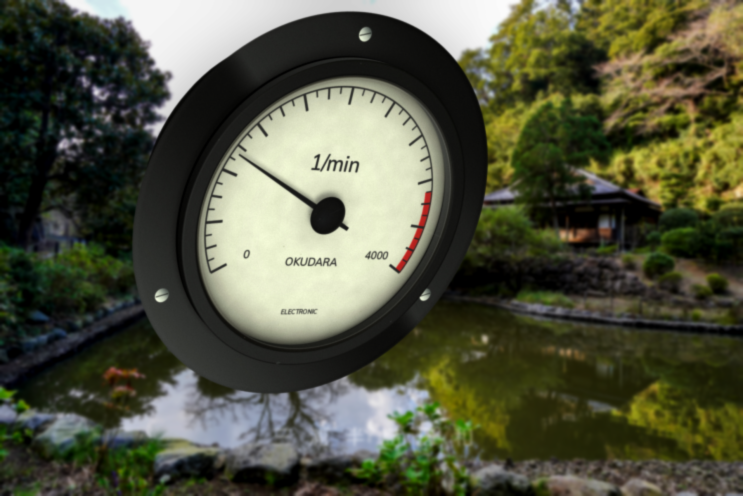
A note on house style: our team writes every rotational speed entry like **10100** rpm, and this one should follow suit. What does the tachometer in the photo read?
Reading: **950** rpm
